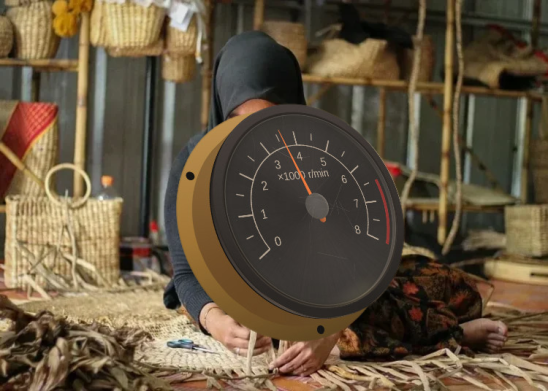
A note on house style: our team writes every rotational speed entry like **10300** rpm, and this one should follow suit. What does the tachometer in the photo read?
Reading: **3500** rpm
